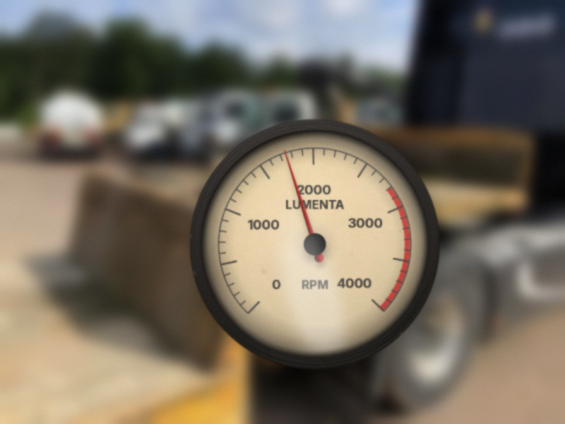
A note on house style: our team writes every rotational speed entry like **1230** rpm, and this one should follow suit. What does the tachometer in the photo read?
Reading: **1750** rpm
